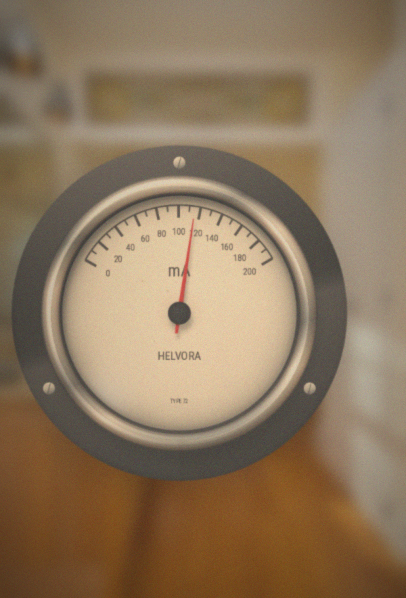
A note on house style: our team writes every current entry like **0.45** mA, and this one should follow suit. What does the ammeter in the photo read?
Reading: **115** mA
